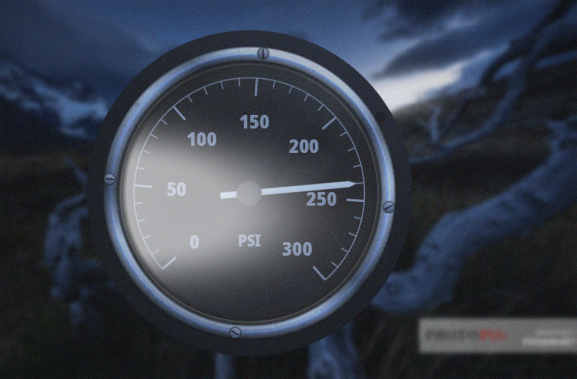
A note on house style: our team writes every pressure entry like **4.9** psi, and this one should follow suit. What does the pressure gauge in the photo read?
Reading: **240** psi
